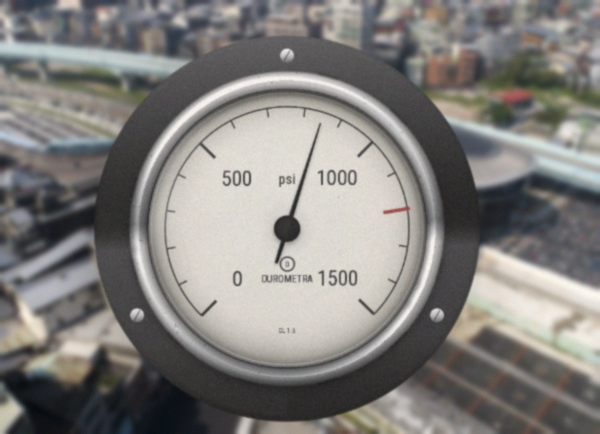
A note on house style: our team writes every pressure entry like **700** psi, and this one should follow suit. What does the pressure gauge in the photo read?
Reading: **850** psi
